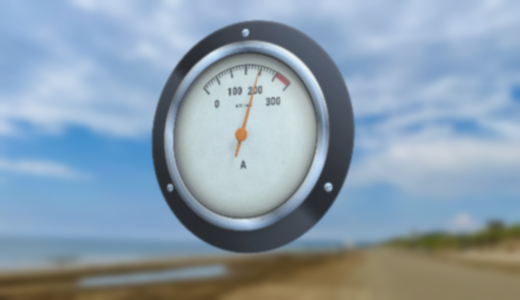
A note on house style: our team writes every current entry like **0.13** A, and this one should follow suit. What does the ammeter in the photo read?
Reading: **200** A
